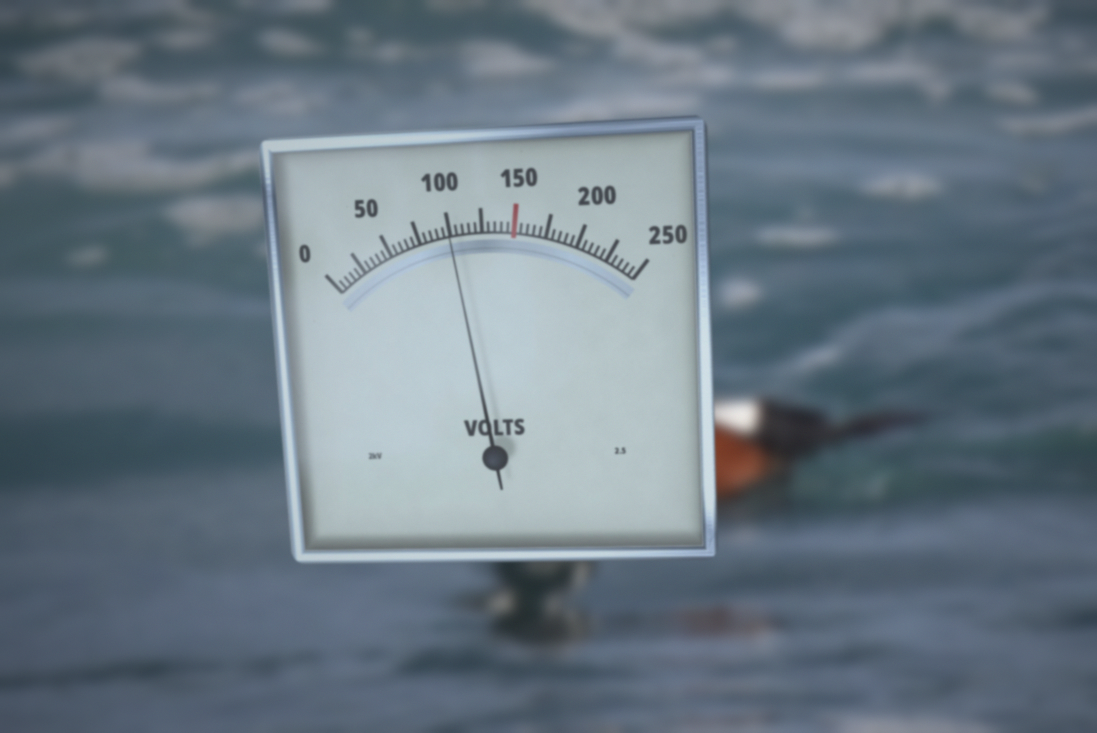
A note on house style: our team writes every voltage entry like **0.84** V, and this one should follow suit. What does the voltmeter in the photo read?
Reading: **100** V
